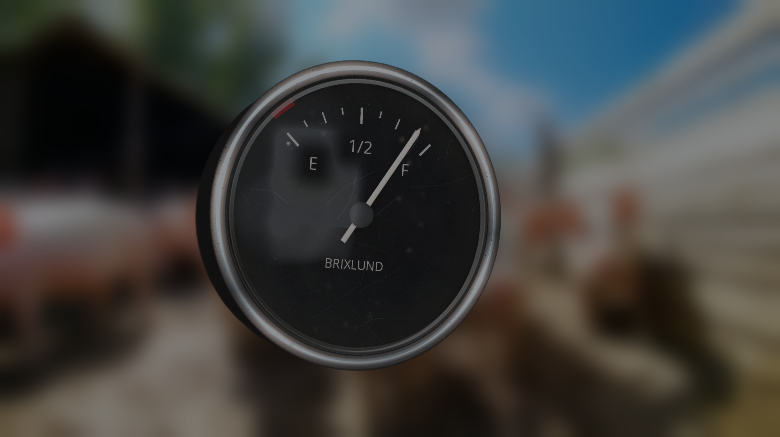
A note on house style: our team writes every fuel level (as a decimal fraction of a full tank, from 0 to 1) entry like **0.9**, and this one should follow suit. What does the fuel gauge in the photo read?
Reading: **0.875**
